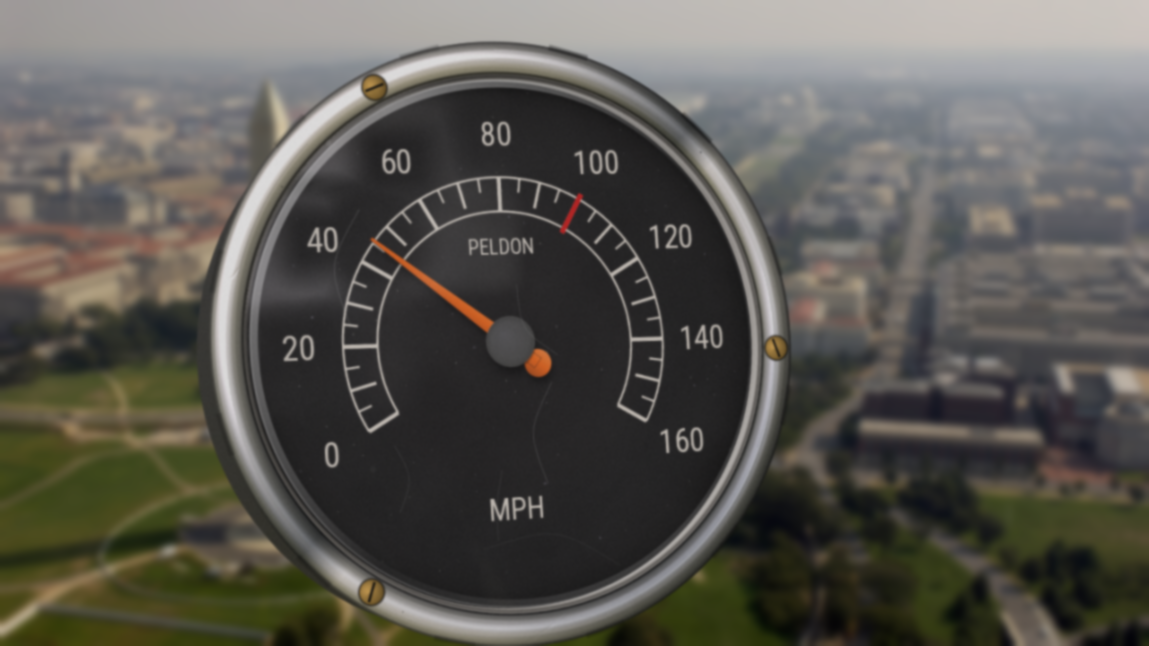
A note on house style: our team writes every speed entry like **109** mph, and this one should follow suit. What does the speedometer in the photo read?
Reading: **45** mph
